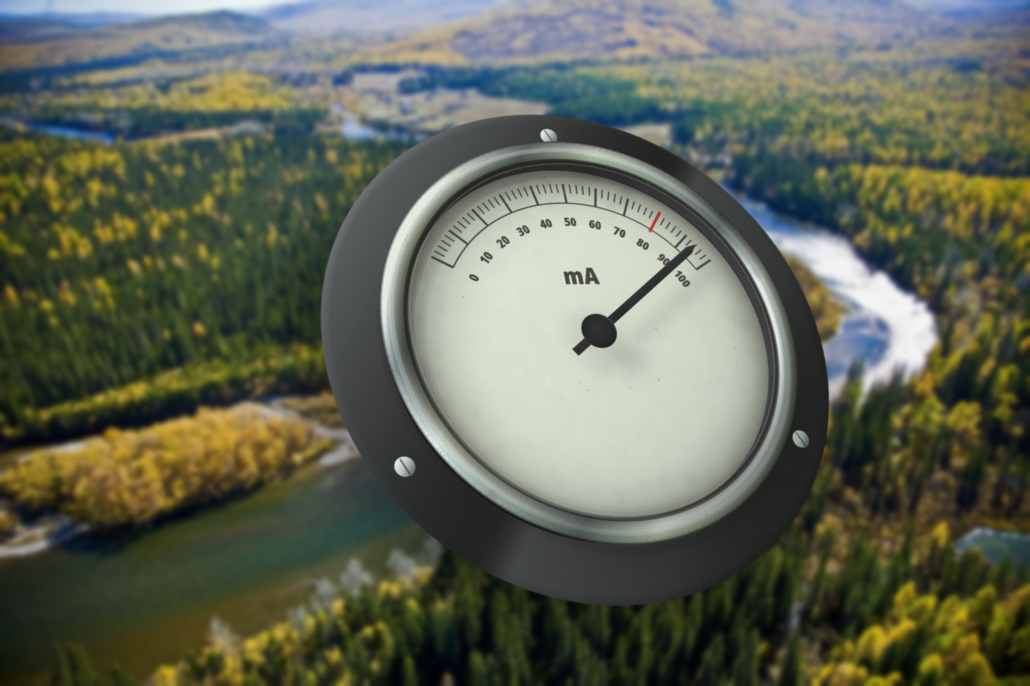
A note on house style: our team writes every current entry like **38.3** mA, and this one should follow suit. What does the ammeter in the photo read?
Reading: **94** mA
